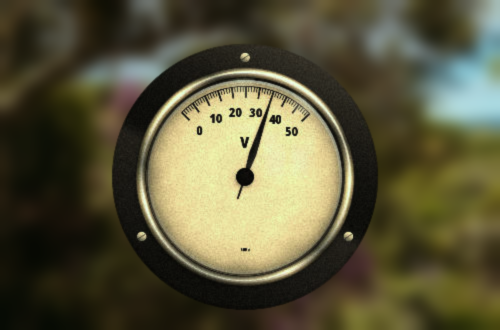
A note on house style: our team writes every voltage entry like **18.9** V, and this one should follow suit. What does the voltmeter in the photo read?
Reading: **35** V
